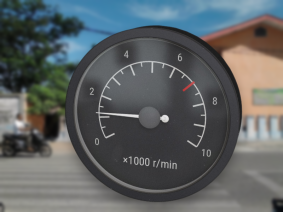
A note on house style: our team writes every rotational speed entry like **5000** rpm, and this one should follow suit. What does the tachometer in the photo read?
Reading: **1250** rpm
